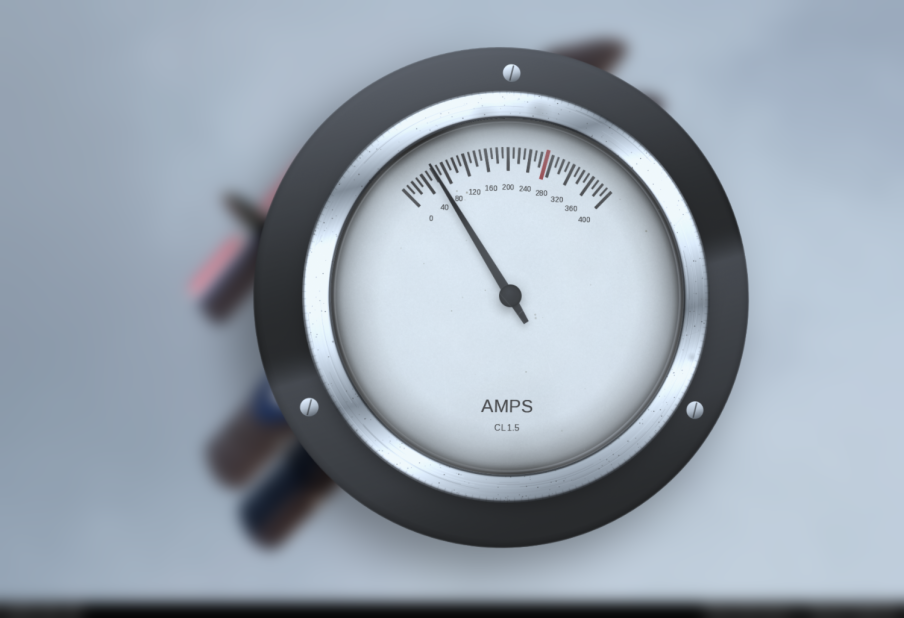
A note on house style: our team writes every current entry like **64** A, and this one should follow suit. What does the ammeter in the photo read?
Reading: **60** A
